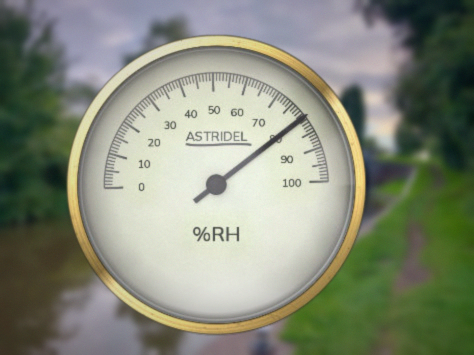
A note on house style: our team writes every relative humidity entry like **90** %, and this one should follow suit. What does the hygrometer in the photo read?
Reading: **80** %
